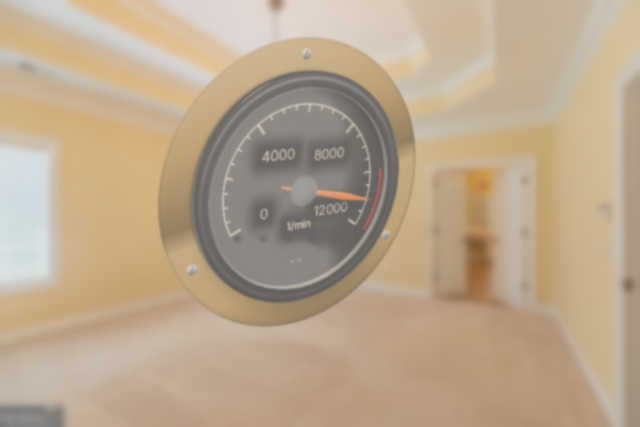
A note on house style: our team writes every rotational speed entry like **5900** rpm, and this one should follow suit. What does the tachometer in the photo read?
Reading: **11000** rpm
